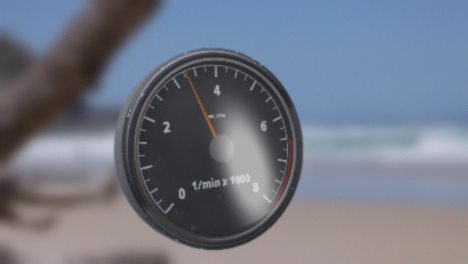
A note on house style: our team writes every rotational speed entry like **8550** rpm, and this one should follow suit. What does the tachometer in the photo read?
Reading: **3250** rpm
